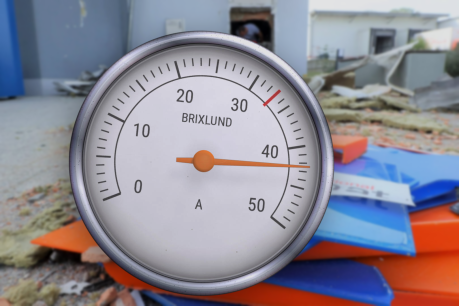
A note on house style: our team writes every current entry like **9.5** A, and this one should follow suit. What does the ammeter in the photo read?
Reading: **42.5** A
